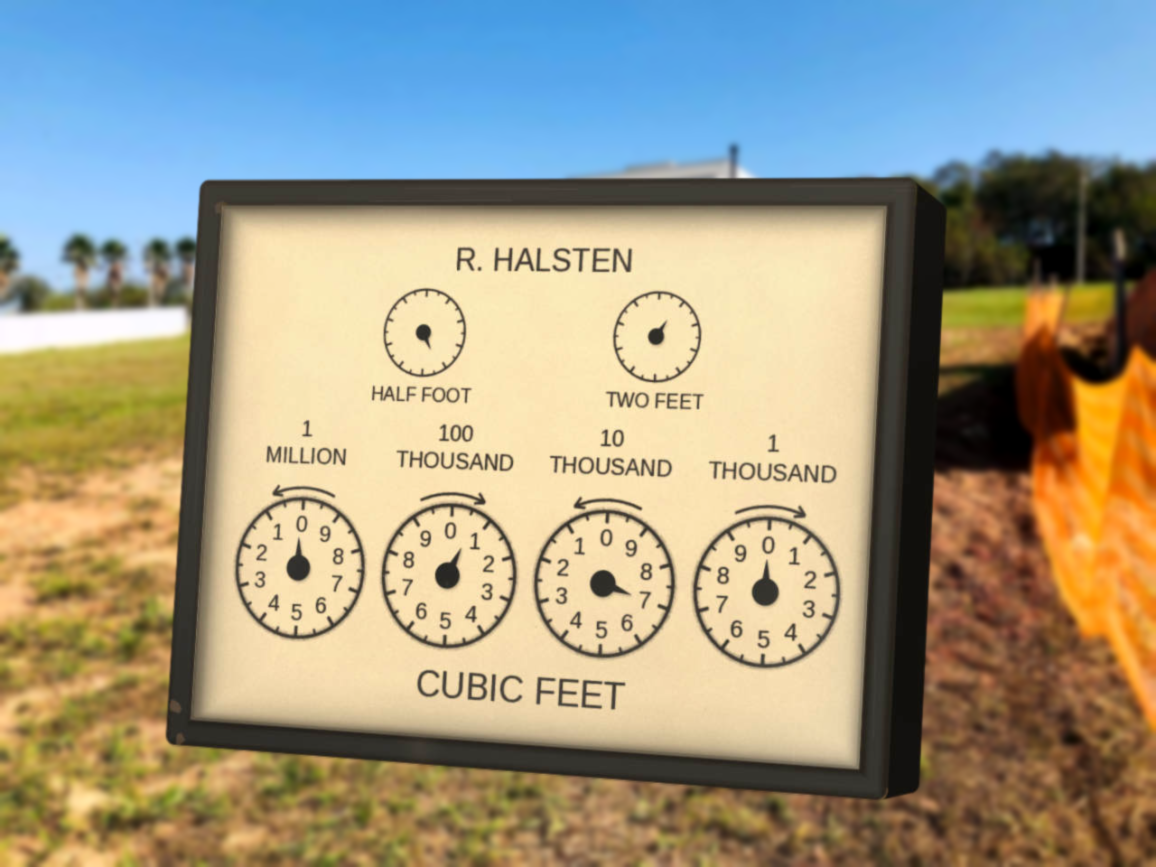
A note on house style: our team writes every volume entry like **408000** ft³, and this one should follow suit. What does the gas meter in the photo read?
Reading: **7000** ft³
